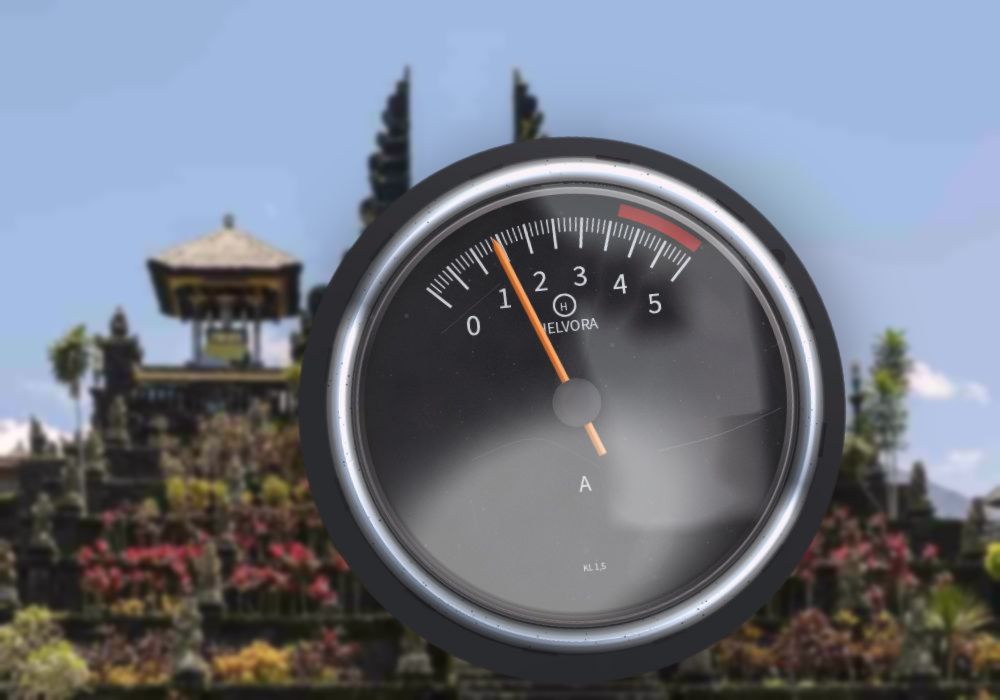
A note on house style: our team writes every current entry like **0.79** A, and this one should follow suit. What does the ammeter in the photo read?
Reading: **1.4** A
